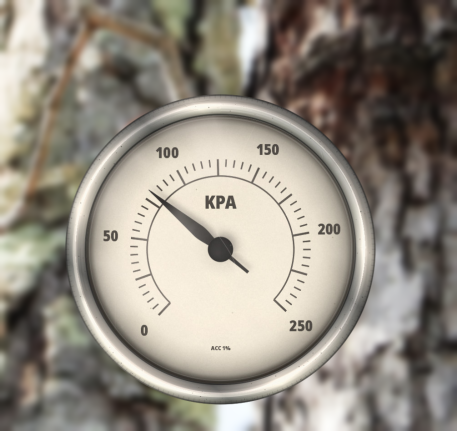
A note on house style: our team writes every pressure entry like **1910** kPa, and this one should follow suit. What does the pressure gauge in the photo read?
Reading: **80** kPa
